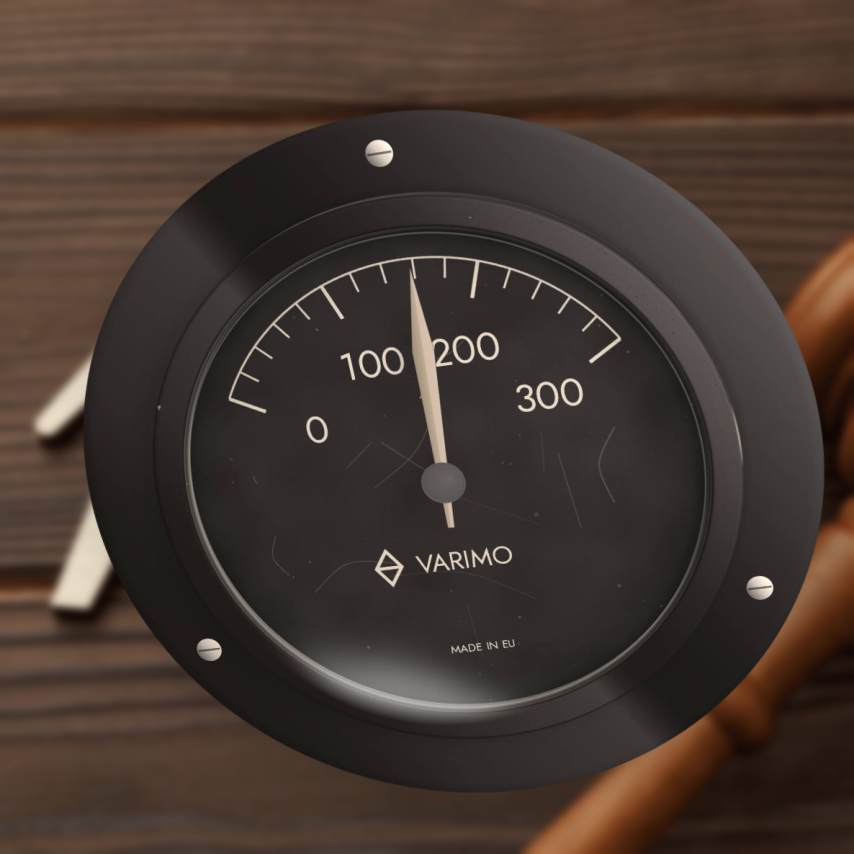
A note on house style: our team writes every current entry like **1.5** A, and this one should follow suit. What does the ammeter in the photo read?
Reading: **160** A
